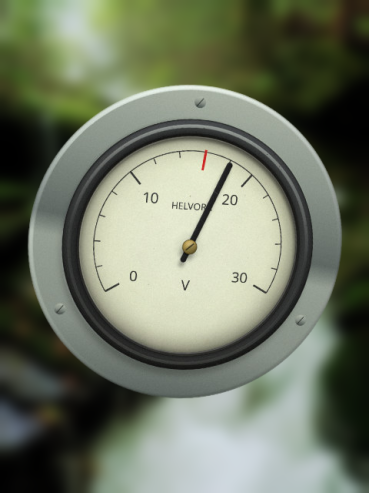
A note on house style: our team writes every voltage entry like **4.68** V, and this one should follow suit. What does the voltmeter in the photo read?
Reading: **18** V
